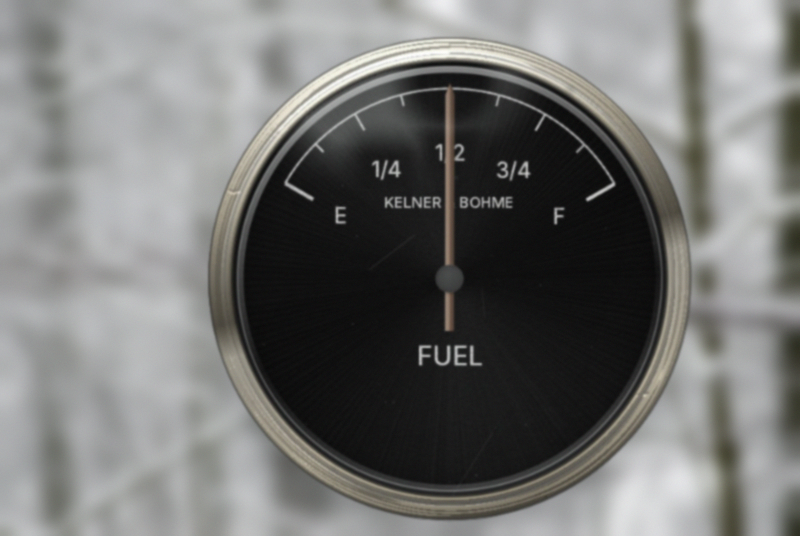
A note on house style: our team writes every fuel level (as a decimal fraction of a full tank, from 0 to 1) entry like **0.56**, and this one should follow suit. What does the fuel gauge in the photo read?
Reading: **0.5**
